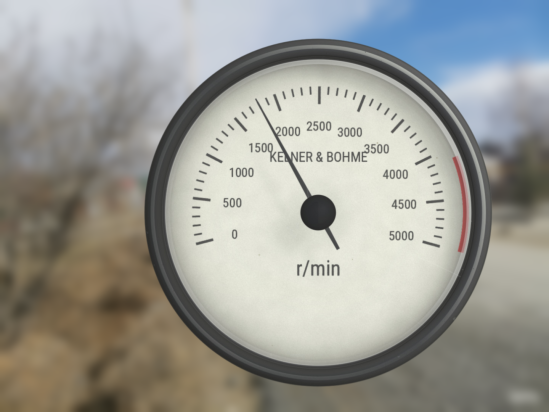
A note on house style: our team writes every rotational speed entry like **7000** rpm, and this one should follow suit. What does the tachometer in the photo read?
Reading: **1800** rpm
